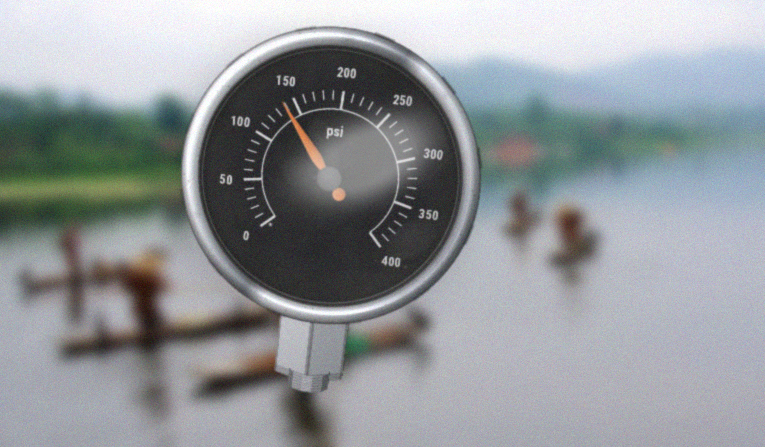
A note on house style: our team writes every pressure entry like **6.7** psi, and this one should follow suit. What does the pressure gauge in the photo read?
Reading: **140** psi
